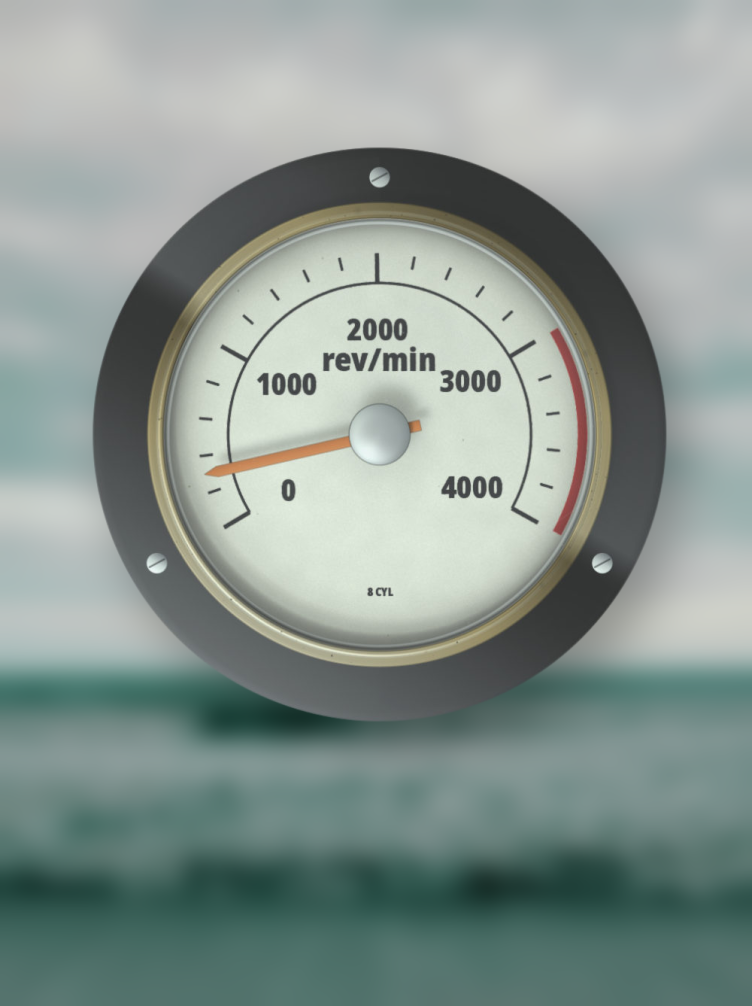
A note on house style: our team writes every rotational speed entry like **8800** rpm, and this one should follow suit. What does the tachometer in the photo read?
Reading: **300** rpm
